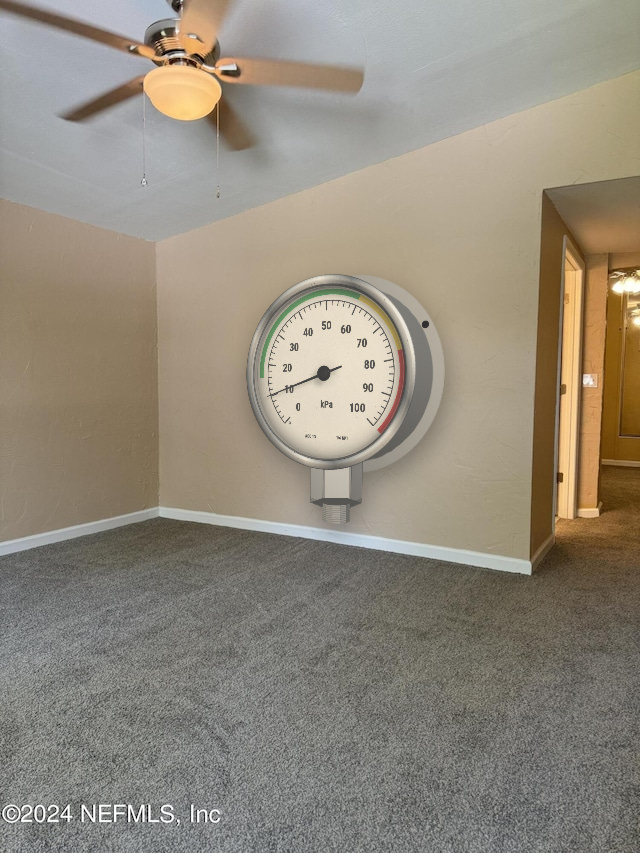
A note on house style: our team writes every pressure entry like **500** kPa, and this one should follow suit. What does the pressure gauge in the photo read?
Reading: **10** kPa
